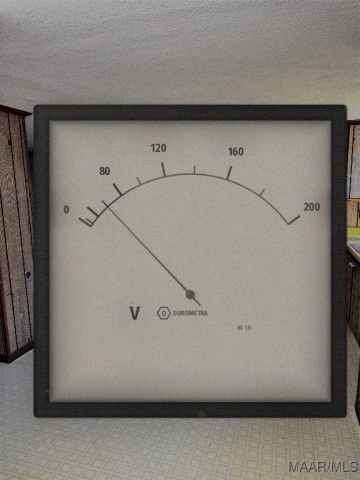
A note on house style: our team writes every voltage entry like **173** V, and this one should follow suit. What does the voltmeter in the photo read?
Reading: **60** V
